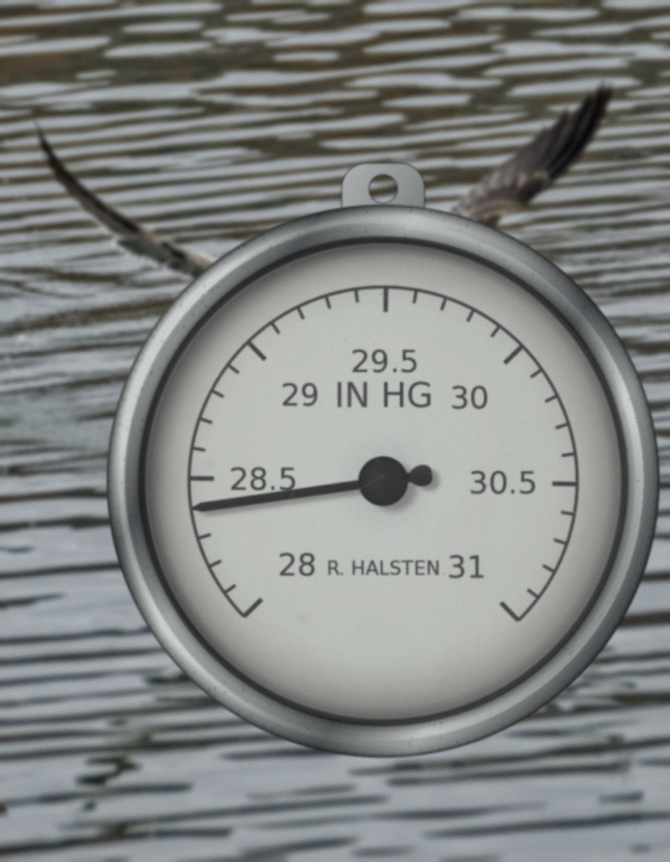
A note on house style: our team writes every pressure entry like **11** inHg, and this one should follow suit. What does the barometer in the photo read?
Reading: **28.4** inHg
